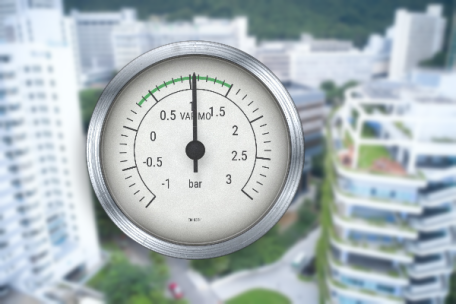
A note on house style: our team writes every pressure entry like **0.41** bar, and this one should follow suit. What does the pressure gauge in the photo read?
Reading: **1.05** bar
